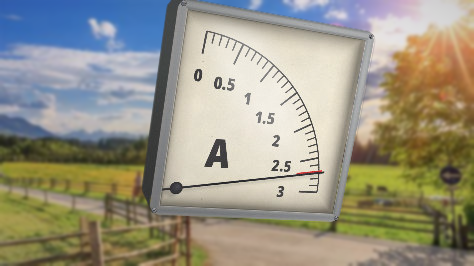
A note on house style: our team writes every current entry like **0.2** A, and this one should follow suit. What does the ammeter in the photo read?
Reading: **2.7** A
